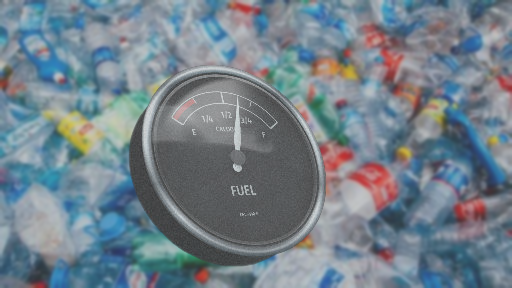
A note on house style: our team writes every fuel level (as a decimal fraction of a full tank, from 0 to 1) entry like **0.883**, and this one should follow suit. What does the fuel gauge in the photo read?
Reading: **0.625**
